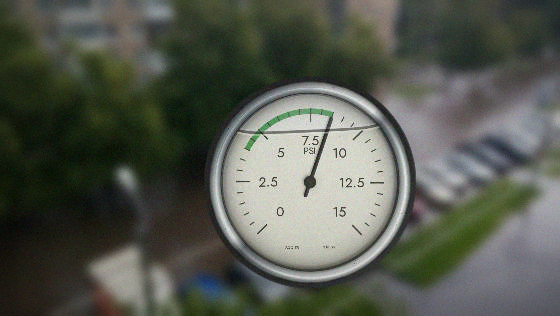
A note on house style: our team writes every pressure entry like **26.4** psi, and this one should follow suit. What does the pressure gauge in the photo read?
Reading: **8.5** psi
